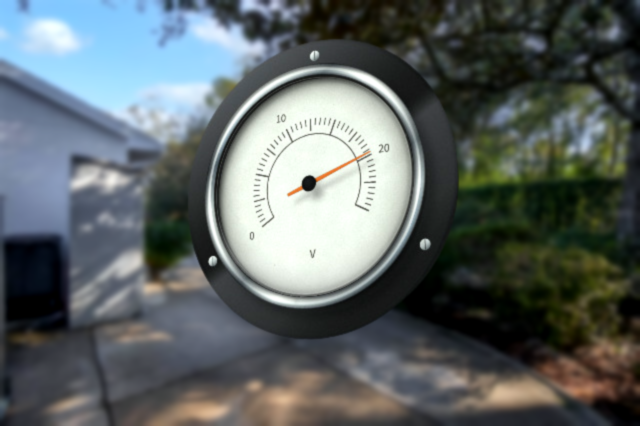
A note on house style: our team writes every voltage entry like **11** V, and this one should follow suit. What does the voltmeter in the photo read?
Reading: **20** V
